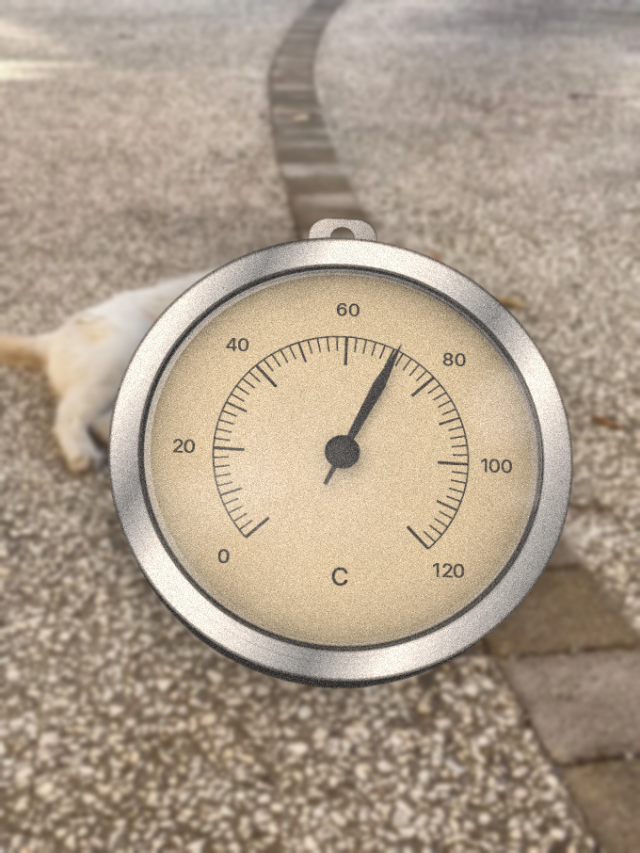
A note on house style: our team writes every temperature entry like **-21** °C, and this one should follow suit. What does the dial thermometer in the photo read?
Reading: **71** °C
